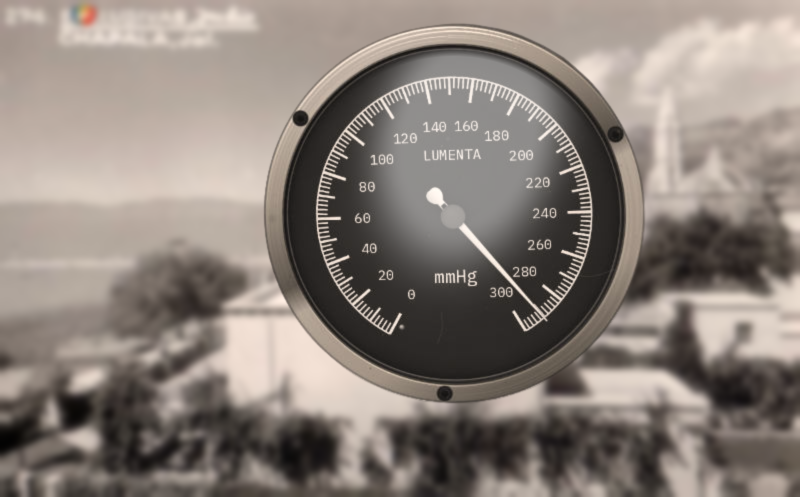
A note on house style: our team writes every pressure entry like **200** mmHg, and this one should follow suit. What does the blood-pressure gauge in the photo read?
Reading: **290** mmHg
